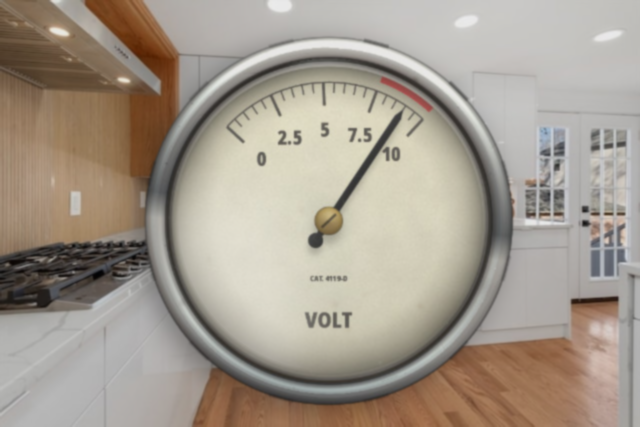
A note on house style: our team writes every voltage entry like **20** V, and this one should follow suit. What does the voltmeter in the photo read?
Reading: **9** V
